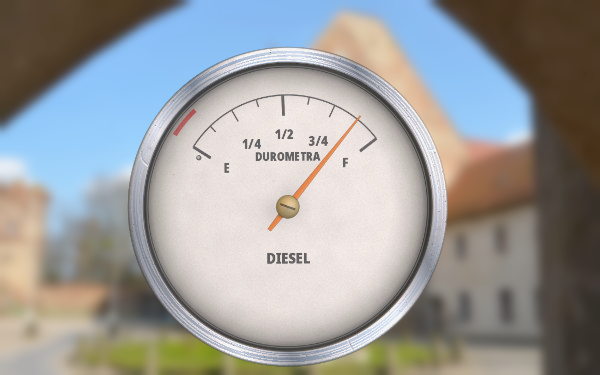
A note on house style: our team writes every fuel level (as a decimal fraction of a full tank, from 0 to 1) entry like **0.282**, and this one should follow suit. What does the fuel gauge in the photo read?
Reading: **0.875**
